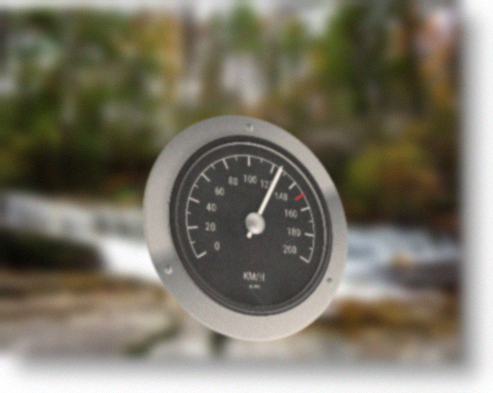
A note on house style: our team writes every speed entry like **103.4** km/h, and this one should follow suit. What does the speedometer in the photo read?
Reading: **125** km/h
